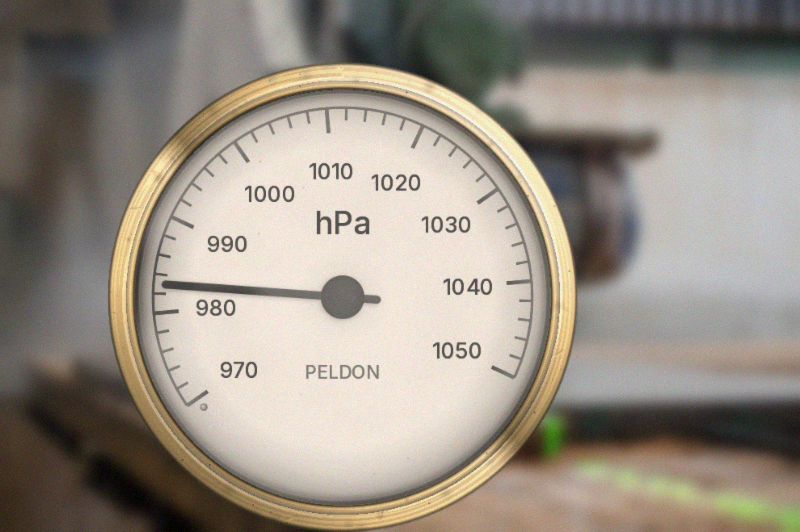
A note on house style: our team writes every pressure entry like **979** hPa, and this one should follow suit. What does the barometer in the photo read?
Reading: **983** hPa
